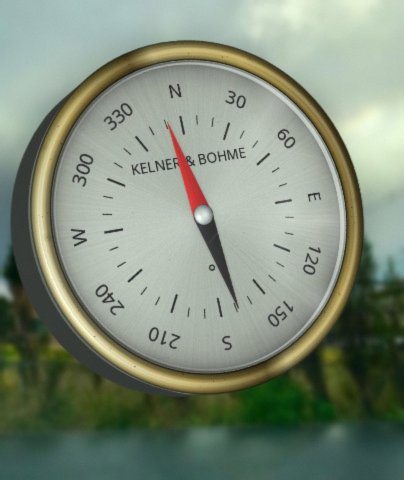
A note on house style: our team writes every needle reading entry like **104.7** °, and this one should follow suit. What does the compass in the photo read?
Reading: **350** °
